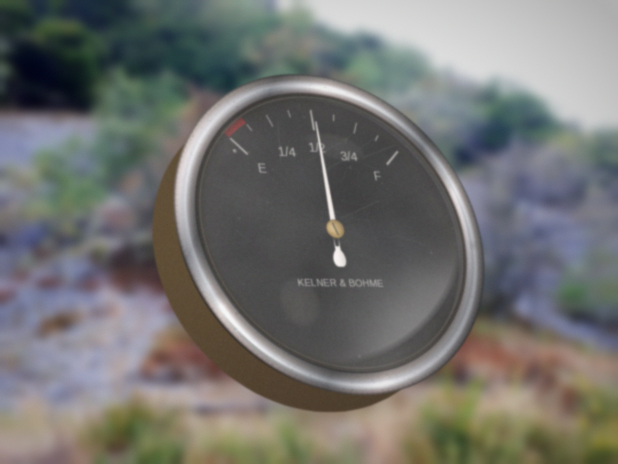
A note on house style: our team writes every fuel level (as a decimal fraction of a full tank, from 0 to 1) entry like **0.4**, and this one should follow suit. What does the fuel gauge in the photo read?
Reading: **0.5**
